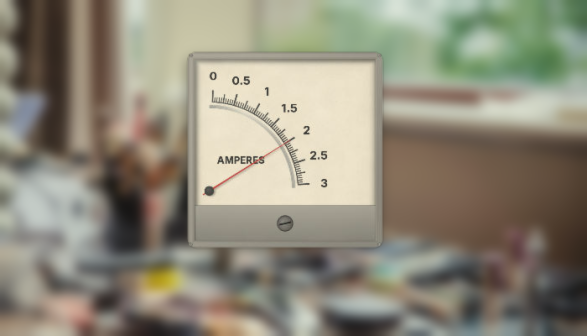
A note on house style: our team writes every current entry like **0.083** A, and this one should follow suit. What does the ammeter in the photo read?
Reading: **2** A
